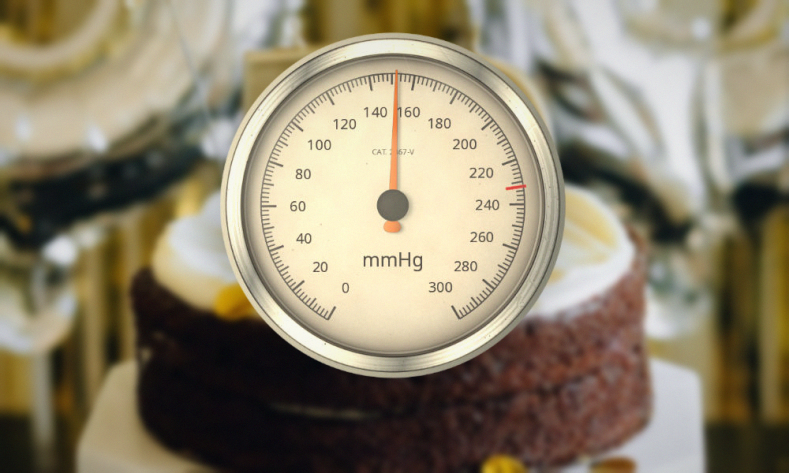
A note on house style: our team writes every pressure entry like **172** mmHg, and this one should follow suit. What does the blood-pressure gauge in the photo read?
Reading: **152** mmHg
